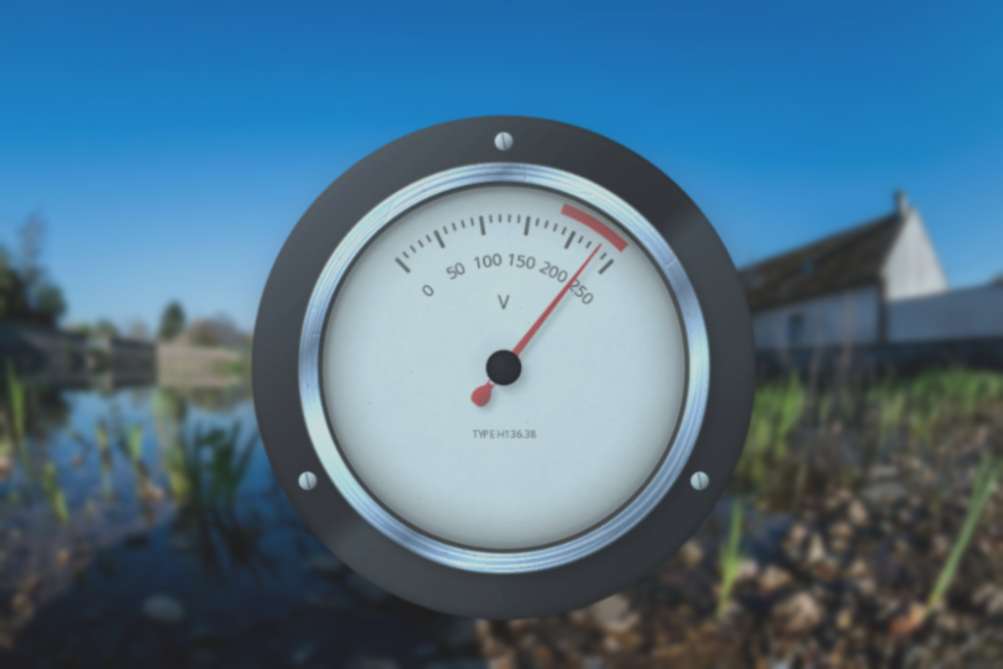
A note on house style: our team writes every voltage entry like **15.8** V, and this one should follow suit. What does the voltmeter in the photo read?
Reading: **230** V
